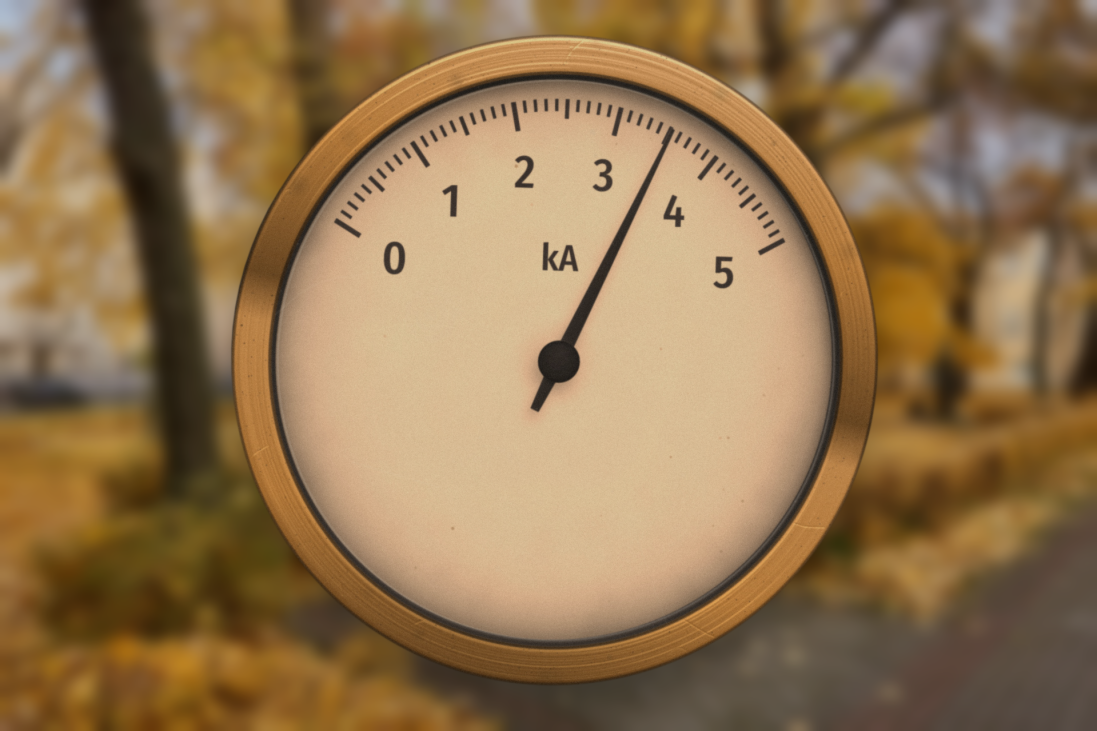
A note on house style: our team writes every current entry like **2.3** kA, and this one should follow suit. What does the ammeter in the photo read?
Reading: **3.5** kA
